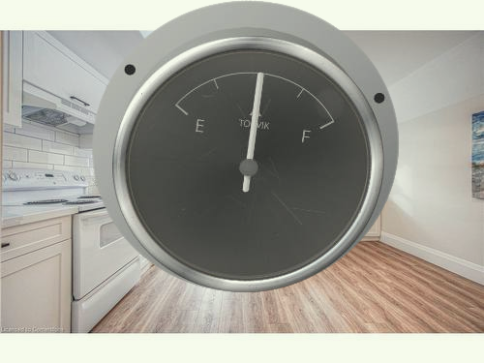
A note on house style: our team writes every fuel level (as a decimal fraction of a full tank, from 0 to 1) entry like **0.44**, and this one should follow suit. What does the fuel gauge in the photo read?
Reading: **0.5**
